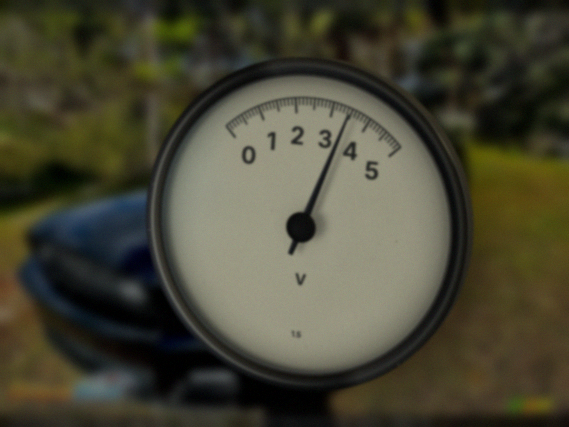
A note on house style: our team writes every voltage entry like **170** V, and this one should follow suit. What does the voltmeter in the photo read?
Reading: **3.5** V
